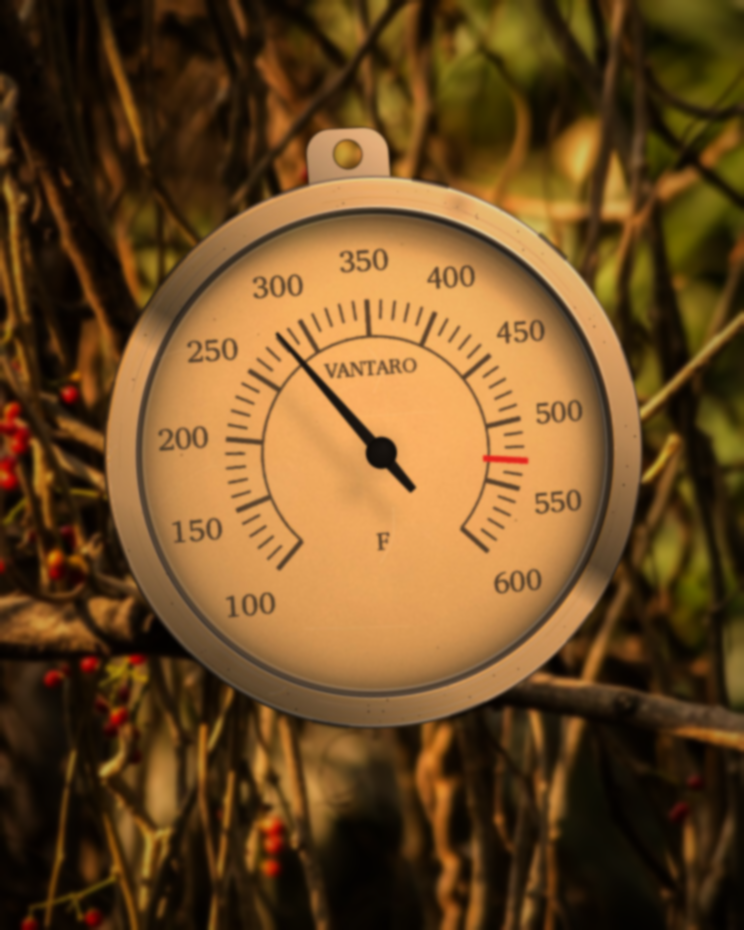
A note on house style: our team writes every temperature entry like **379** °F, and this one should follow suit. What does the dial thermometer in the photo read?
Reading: **280** °F
